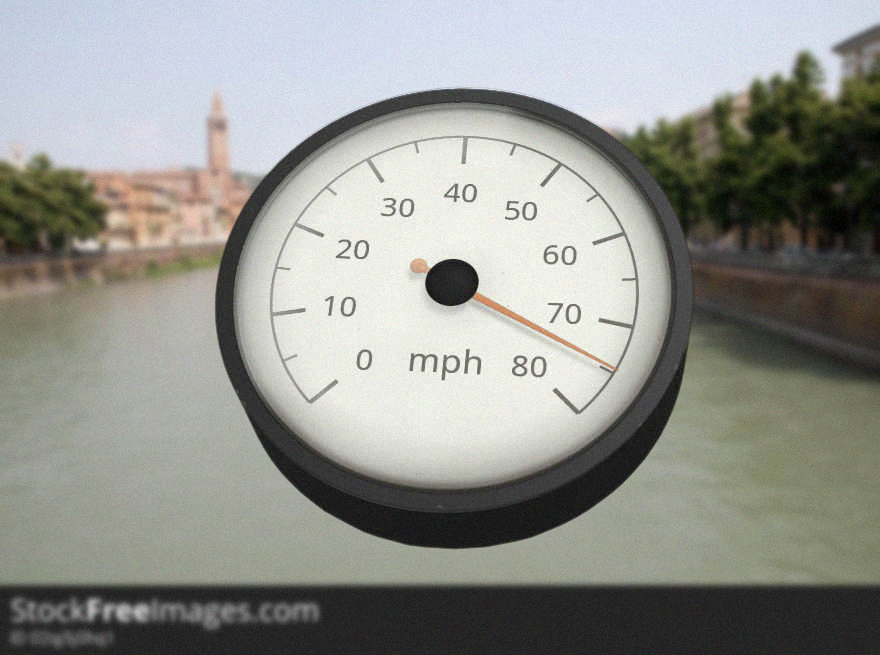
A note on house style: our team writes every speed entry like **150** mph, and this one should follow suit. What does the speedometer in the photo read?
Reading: **75** mph
